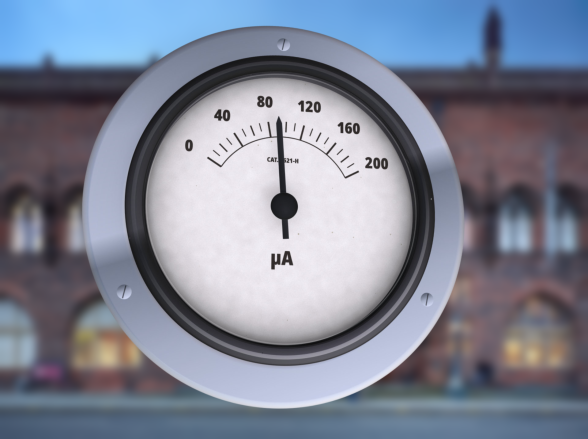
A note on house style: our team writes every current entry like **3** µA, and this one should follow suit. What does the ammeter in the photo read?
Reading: **90** µA
